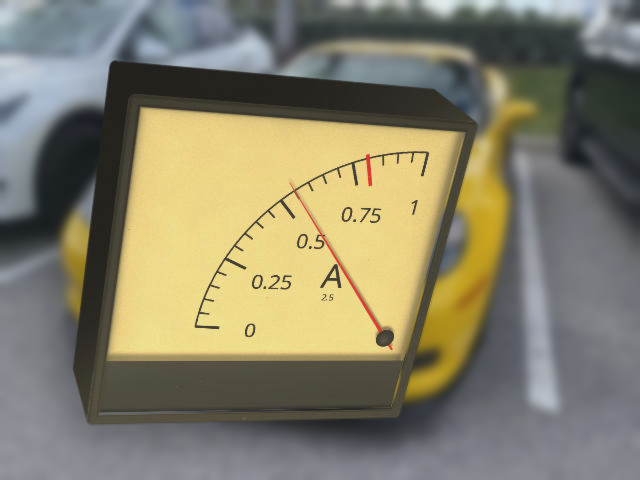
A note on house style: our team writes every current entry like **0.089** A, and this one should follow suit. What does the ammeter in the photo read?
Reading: **0.55** A
